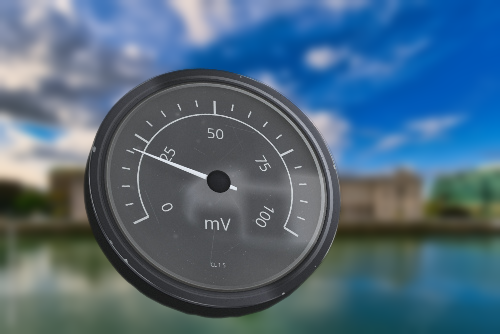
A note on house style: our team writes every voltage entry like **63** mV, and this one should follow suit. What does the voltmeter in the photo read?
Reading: **20** mV
